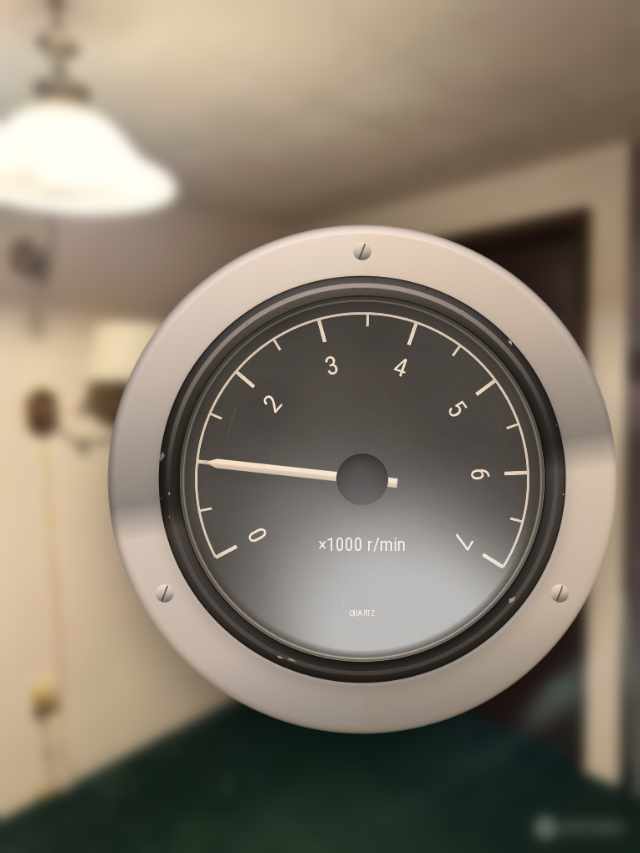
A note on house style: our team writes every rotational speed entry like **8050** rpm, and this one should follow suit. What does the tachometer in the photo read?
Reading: **1000** rpm
